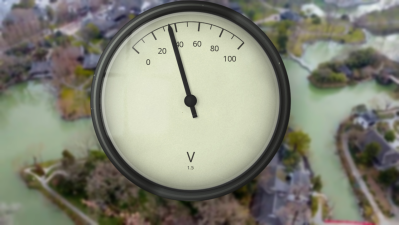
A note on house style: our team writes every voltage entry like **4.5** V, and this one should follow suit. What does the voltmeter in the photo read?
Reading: **35** V
